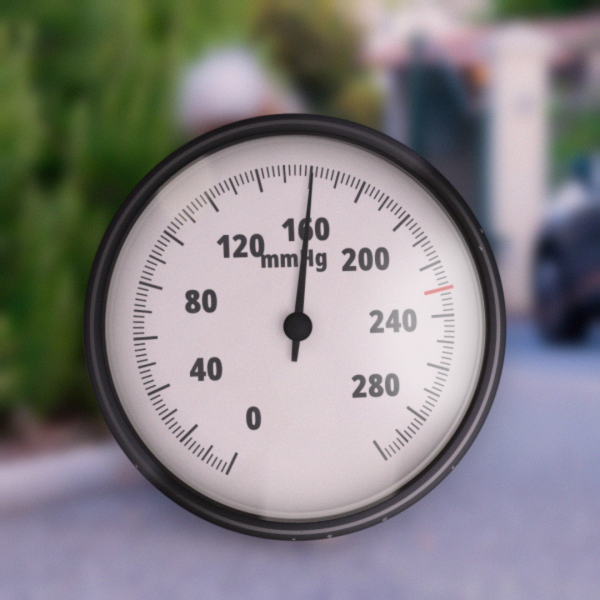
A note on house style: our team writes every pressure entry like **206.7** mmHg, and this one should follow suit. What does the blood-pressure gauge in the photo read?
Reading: **160** mmHg
